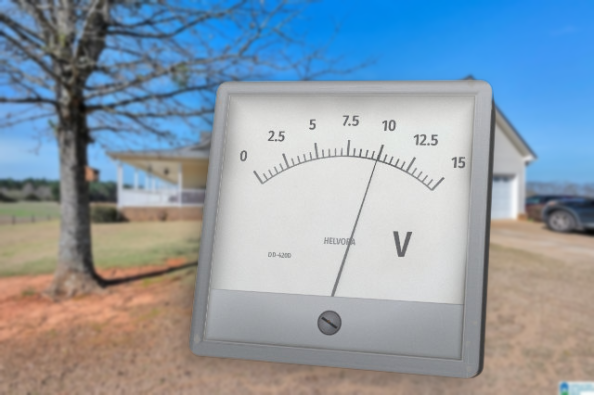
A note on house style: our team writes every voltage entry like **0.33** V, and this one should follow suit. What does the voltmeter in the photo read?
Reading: **10** V
